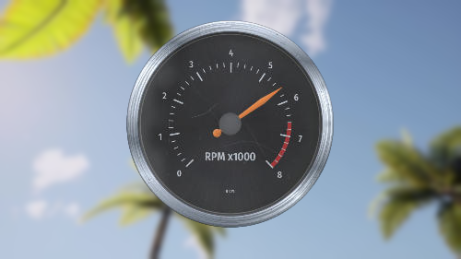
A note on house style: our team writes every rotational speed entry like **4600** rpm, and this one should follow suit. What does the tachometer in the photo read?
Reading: **5600** rpm
